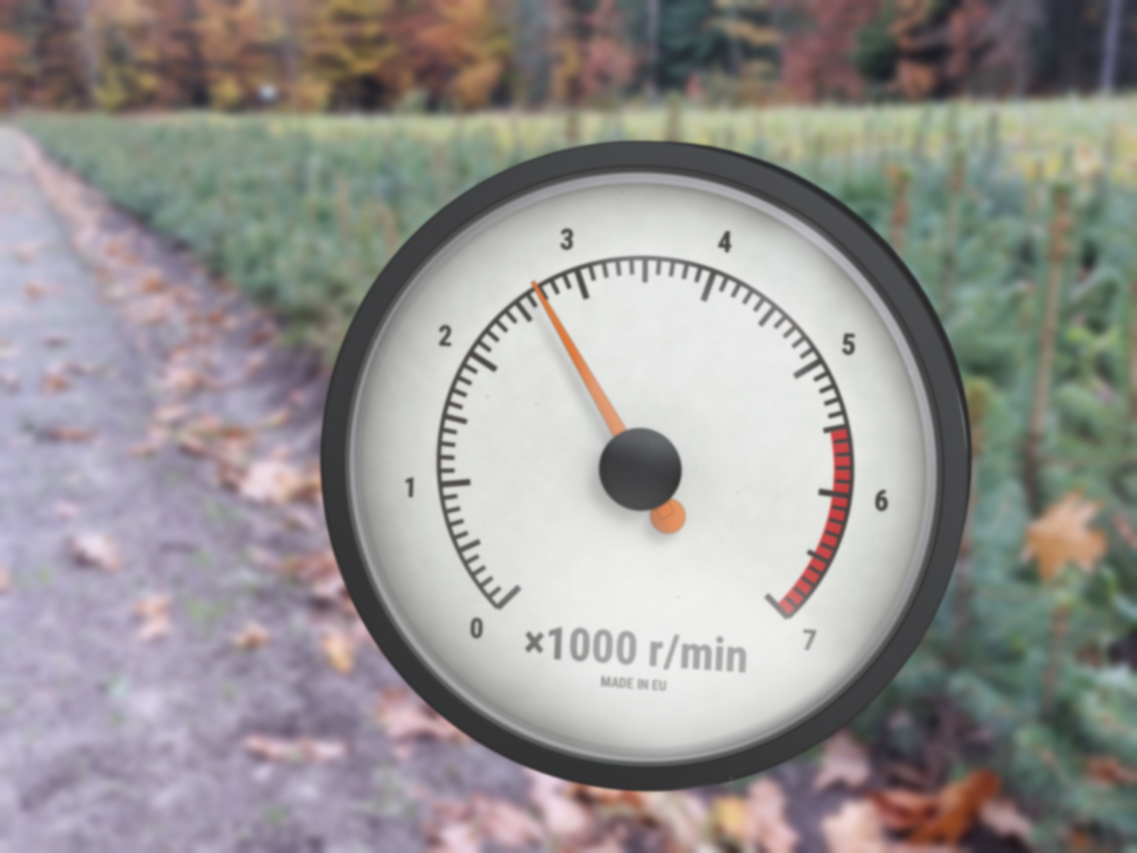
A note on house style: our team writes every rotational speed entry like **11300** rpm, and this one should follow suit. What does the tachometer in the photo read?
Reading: **2700** rpm
